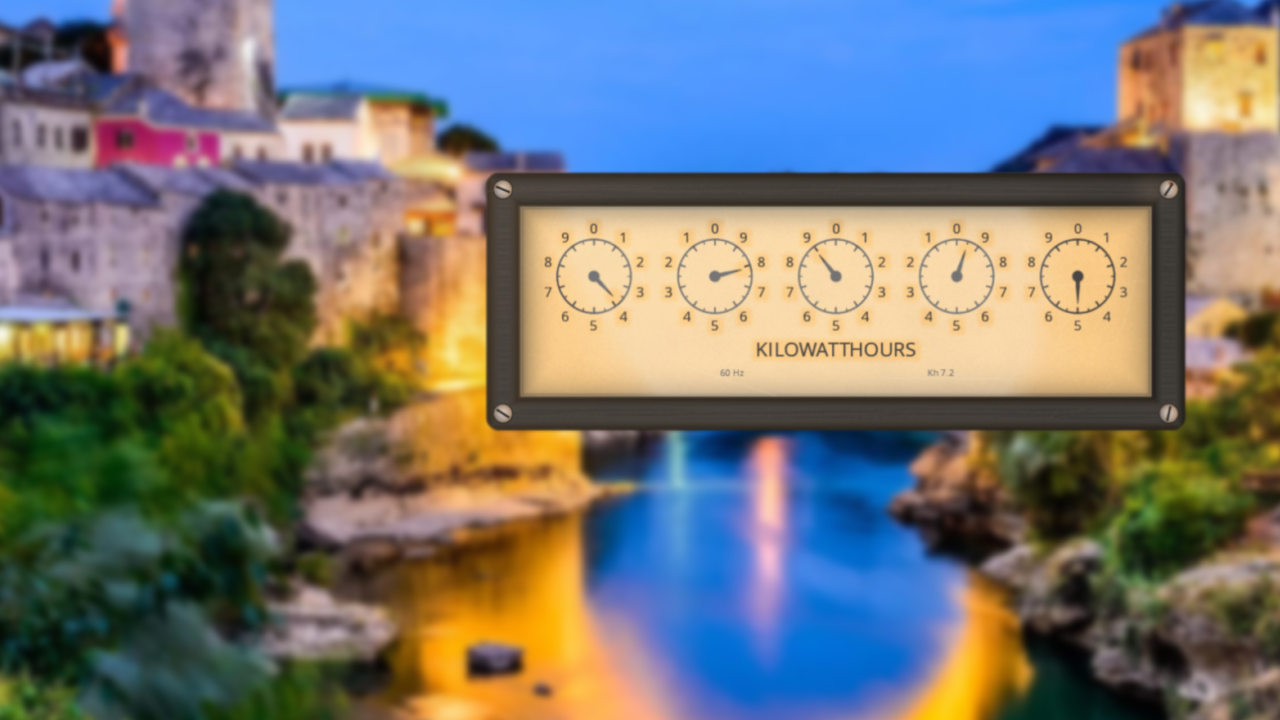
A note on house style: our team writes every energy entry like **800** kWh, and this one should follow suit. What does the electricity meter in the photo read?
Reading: **37895** kWh
